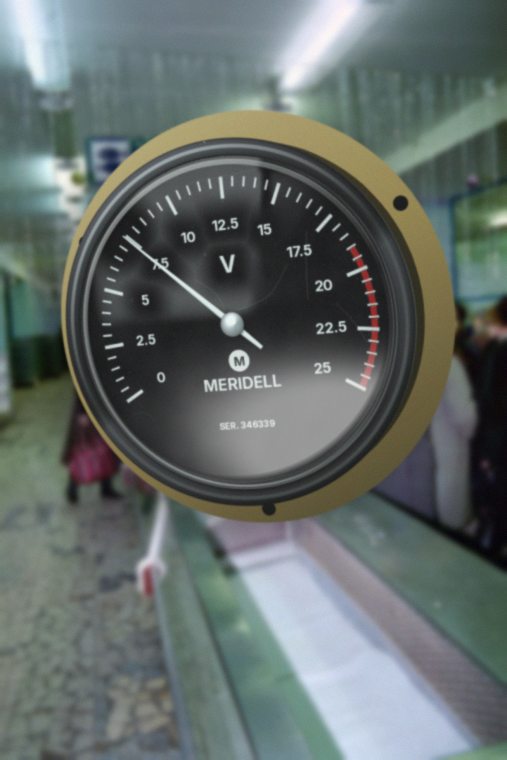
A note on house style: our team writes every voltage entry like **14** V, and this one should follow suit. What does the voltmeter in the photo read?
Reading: **7.5** V
